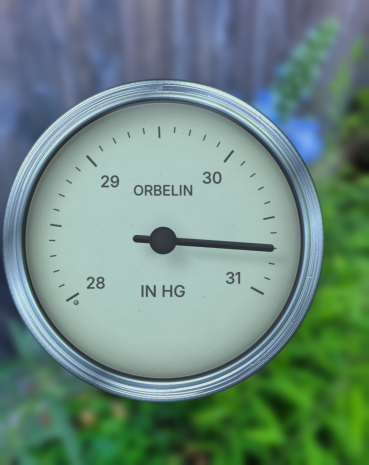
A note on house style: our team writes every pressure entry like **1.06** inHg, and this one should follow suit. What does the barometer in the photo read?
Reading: **30.7** inHg
